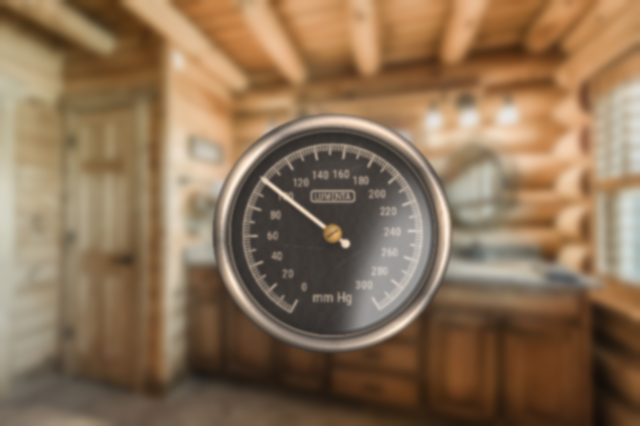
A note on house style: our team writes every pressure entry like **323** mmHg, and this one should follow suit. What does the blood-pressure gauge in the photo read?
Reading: **100** mmHg
